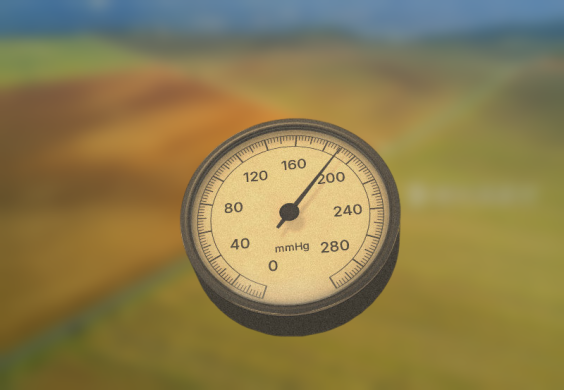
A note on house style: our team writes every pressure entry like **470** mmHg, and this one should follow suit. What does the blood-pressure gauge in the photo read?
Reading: **190** mmHg
